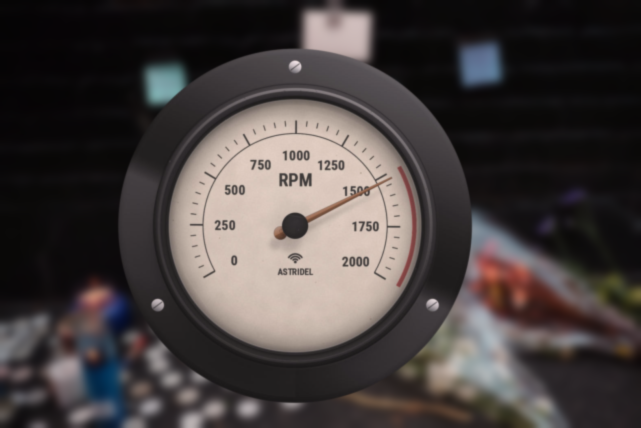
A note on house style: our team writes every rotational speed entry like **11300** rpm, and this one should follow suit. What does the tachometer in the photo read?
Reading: **1525** rpm
